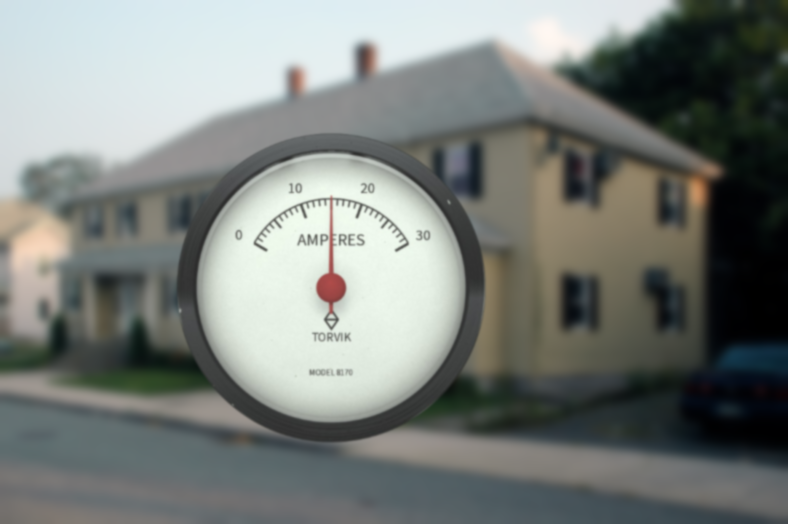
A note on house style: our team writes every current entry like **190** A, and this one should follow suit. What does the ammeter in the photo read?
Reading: **15** A
